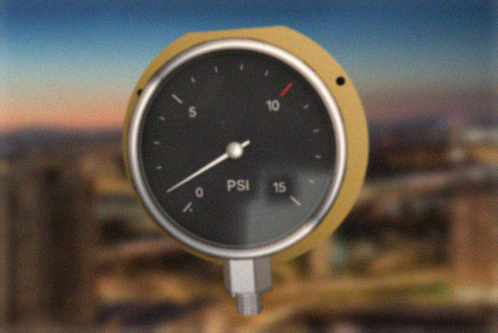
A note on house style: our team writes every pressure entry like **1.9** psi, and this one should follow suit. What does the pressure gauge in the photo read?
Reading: **1** psi
